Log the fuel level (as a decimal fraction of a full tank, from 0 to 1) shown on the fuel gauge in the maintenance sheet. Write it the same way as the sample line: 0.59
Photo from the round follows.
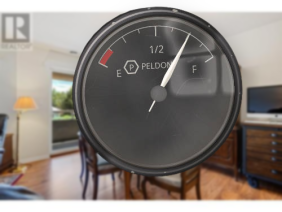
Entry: 0.75
